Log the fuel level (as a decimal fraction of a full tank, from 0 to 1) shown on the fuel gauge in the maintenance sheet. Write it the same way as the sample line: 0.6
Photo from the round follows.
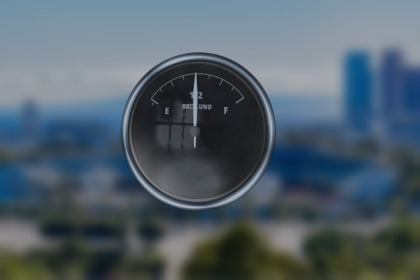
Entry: 0.5
